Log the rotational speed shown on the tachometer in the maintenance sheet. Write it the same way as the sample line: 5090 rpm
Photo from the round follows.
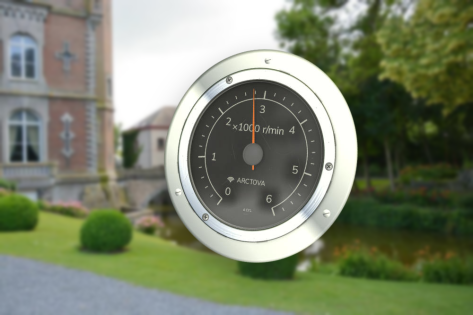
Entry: 2800 rpm
